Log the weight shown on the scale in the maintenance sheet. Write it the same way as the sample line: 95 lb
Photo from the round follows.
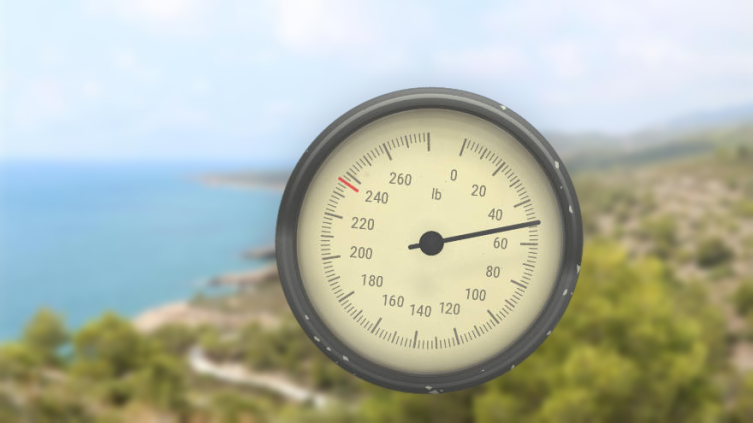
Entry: 50 lb
